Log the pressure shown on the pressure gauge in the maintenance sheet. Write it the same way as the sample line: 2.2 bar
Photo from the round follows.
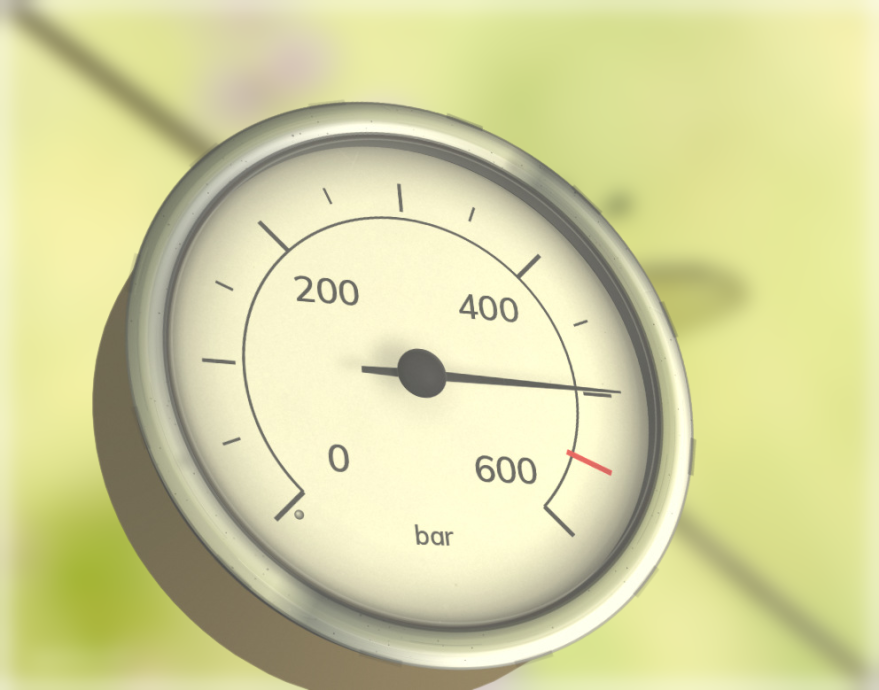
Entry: 500 bar
